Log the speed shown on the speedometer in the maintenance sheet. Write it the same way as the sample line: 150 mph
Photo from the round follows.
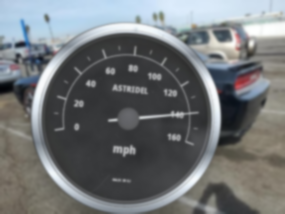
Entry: 140 mph
